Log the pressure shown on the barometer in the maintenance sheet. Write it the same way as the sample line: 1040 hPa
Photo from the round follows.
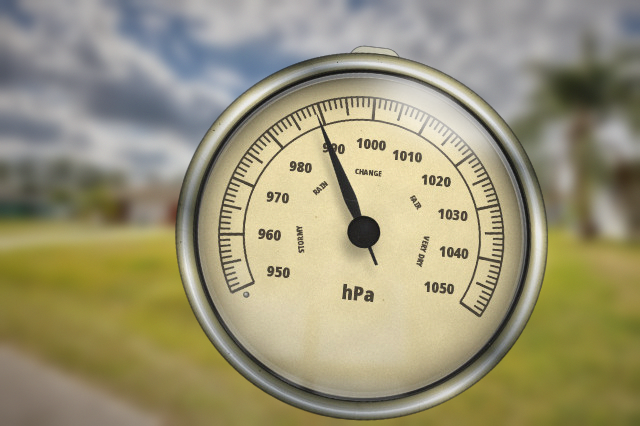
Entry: 989 hPa
